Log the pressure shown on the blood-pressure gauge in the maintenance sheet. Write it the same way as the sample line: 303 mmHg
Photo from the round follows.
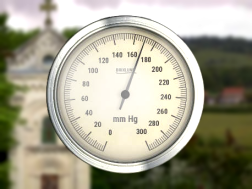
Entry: 170 mmHg
